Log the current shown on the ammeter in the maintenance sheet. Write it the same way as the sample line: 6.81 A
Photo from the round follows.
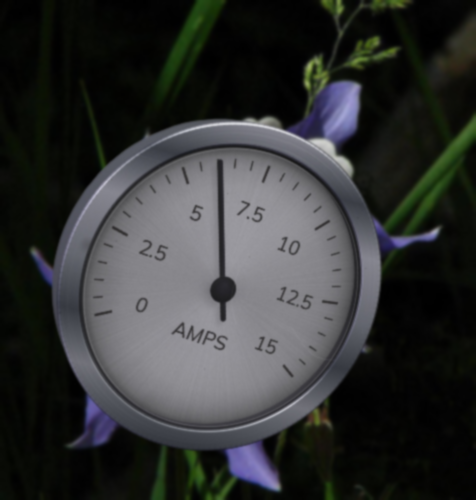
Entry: 6 A
